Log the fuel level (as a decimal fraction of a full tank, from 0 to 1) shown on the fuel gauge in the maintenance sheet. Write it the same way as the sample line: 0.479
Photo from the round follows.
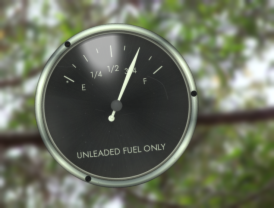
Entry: 0.75
